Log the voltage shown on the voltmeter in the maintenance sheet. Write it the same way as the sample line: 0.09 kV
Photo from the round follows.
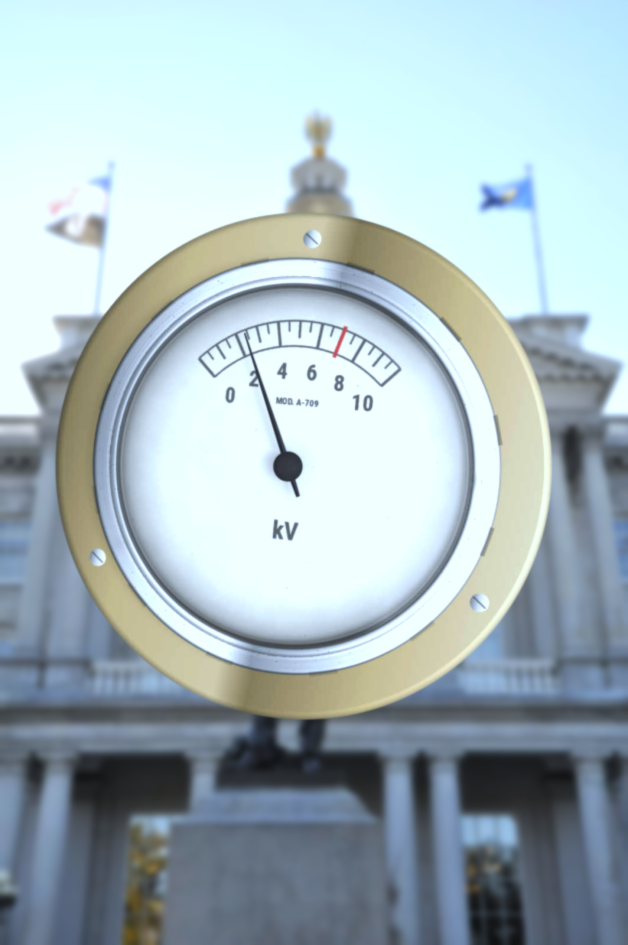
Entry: 2.5 kV
